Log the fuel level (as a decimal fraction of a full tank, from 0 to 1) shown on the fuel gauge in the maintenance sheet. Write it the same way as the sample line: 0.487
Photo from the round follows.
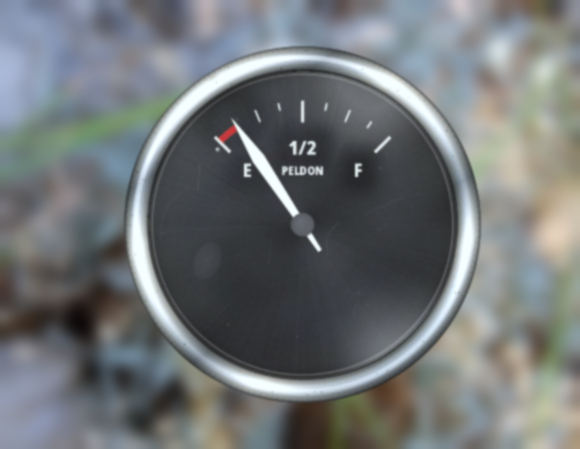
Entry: 0.125
